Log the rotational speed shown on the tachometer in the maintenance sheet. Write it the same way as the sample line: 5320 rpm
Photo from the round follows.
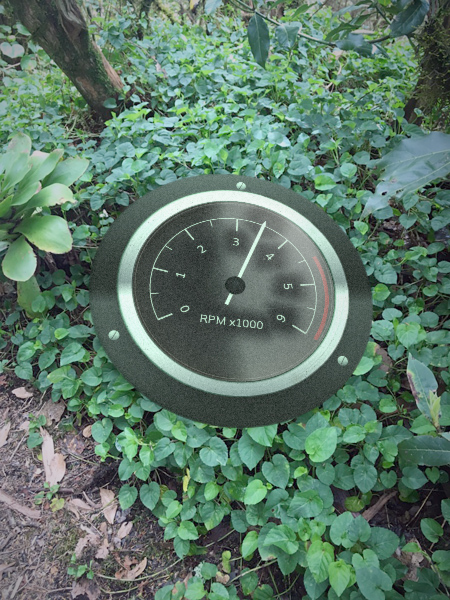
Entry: 3500 rpm
